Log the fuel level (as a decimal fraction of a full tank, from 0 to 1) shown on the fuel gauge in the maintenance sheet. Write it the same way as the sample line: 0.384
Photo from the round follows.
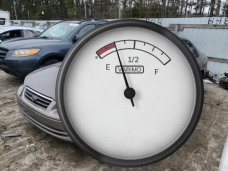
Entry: 0.25
